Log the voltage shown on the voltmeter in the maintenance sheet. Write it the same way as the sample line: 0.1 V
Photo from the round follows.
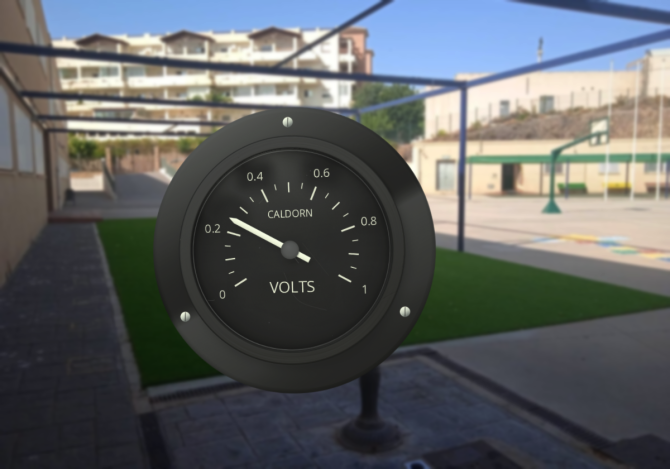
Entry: 0.25 V
